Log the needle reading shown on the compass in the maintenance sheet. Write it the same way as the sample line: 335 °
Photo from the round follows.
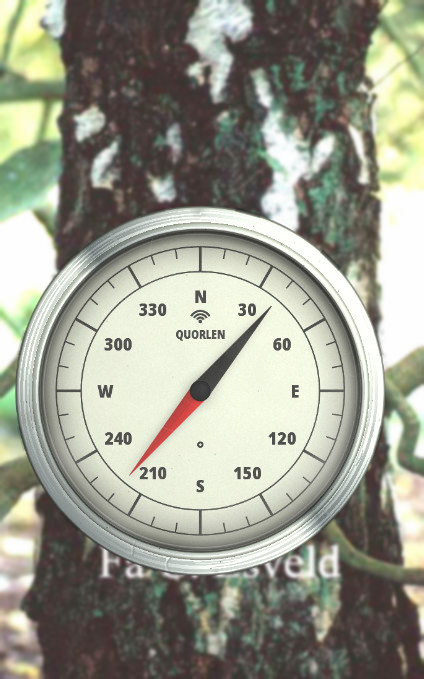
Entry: 220 °
